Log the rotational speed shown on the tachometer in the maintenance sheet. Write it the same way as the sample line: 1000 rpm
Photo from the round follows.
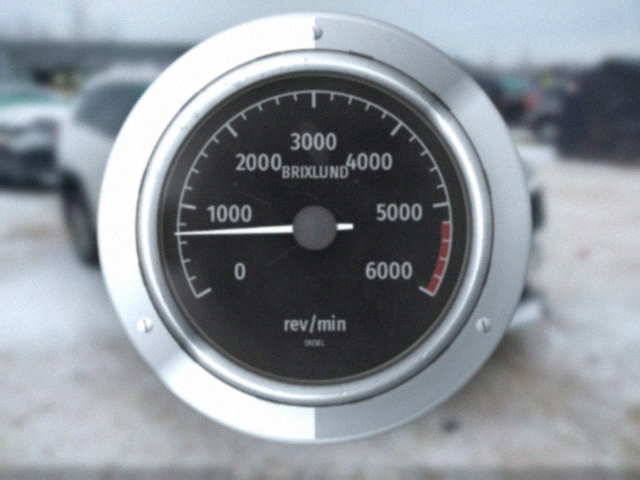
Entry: 700 rpm
